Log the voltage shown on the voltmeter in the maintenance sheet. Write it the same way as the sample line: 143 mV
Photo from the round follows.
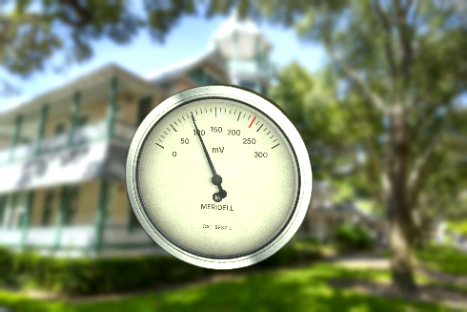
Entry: 100 mV
